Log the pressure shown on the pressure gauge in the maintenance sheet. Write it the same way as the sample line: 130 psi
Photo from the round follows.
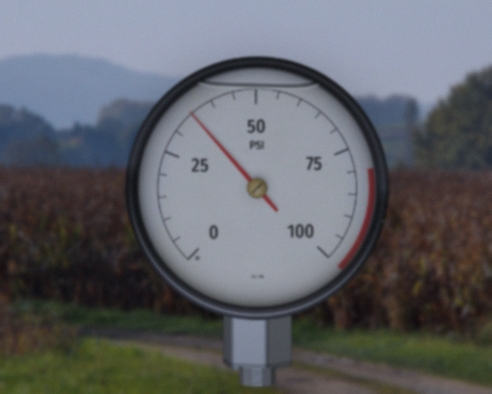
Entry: 35 psi
